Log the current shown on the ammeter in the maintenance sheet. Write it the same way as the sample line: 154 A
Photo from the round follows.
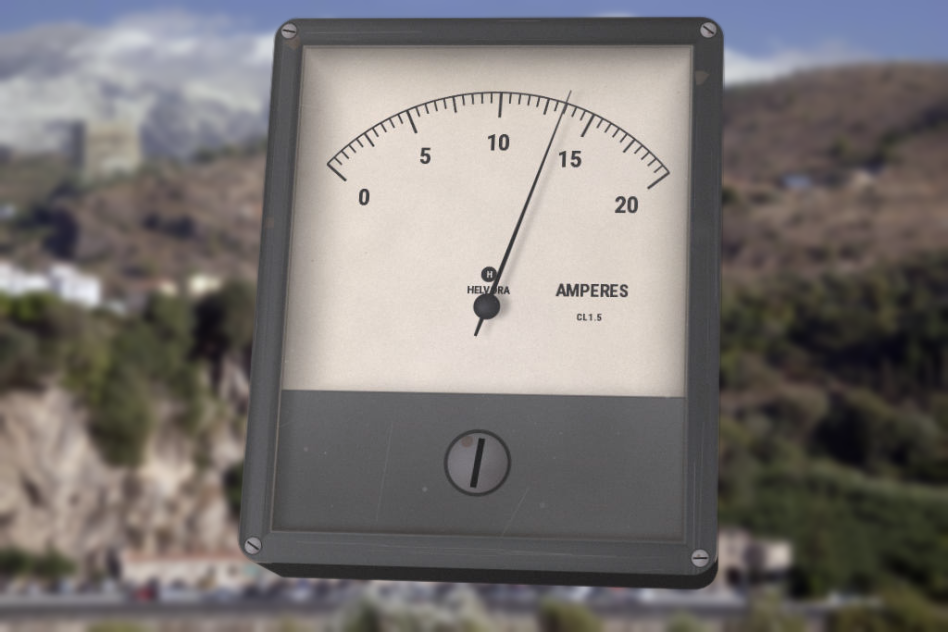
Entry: 13.5 A
